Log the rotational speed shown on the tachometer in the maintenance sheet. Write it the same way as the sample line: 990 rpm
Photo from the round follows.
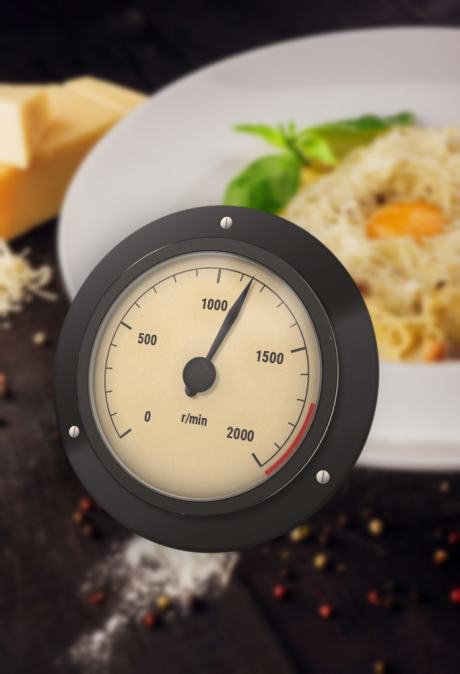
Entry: 1150 rpm
